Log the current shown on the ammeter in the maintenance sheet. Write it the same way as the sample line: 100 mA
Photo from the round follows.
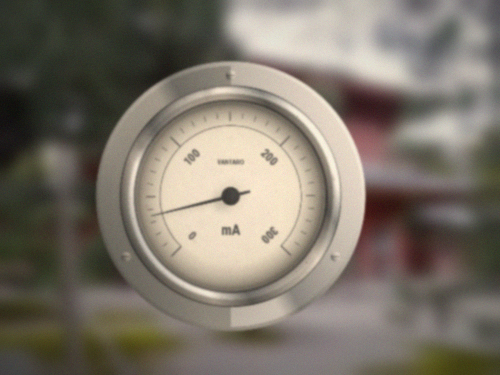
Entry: 35 mA
